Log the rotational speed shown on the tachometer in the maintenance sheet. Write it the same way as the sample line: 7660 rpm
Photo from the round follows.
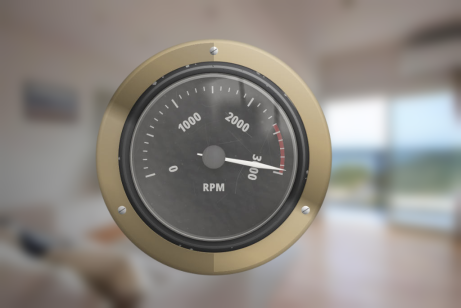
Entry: 2950 rpm
